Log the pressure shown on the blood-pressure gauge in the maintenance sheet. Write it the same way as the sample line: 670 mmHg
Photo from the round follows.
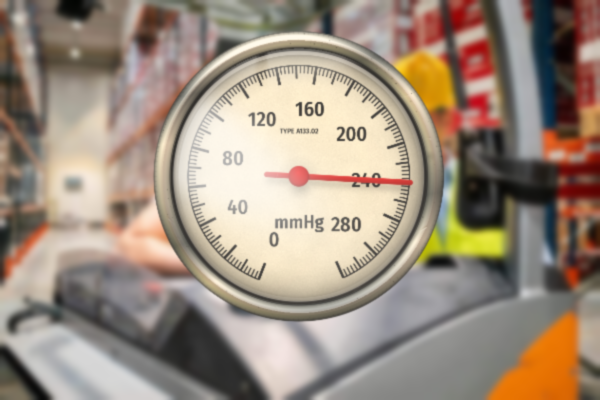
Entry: 240 mmHg
